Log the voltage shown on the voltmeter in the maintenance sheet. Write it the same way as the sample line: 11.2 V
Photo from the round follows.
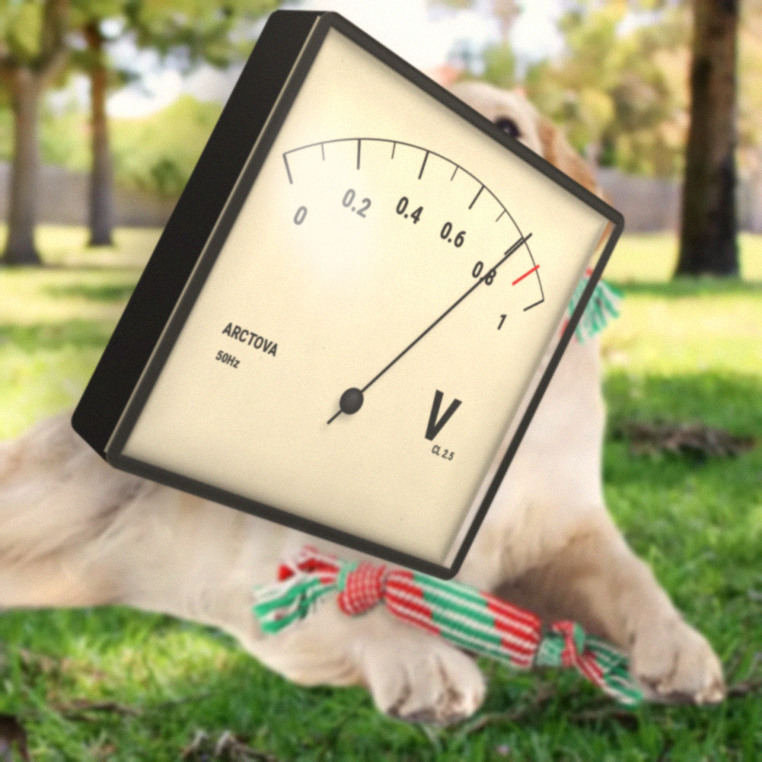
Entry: 0.8 V
